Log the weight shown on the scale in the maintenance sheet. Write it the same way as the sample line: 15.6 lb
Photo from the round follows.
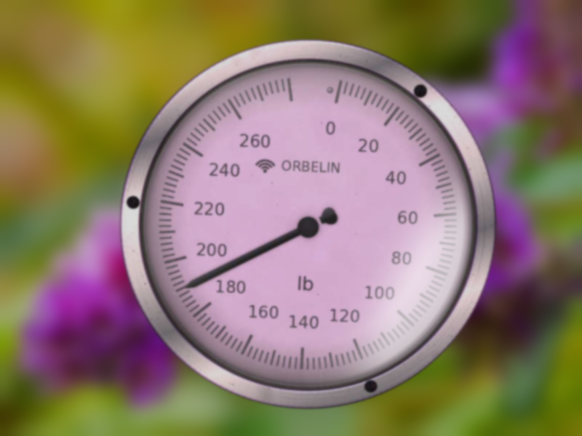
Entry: 190 lb
